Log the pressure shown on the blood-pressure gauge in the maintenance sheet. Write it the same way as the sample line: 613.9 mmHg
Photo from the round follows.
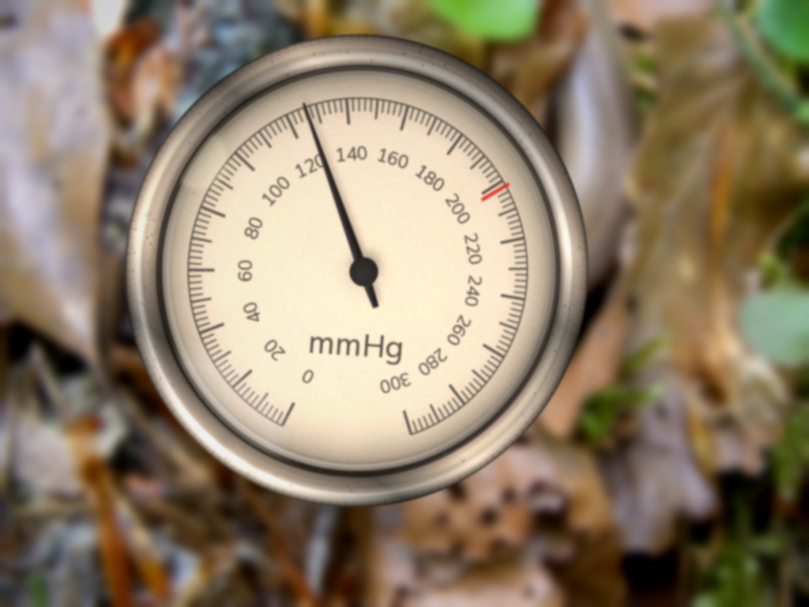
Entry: 126 mmHg
